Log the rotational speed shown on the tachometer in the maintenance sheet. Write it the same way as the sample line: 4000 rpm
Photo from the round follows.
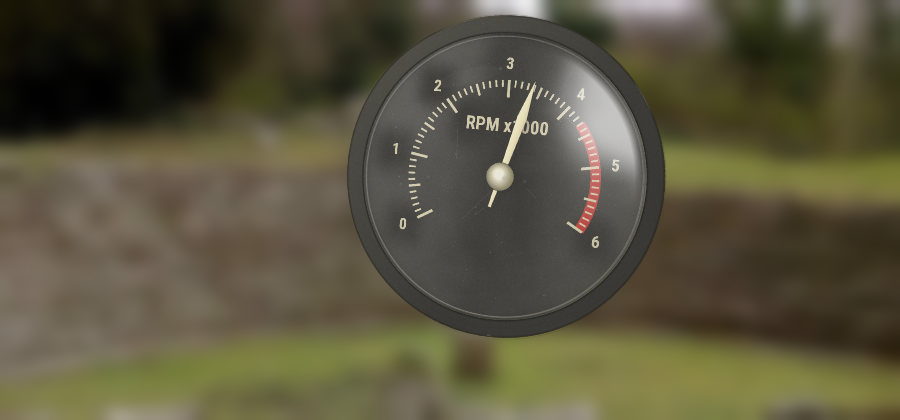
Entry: 3400 rpm
